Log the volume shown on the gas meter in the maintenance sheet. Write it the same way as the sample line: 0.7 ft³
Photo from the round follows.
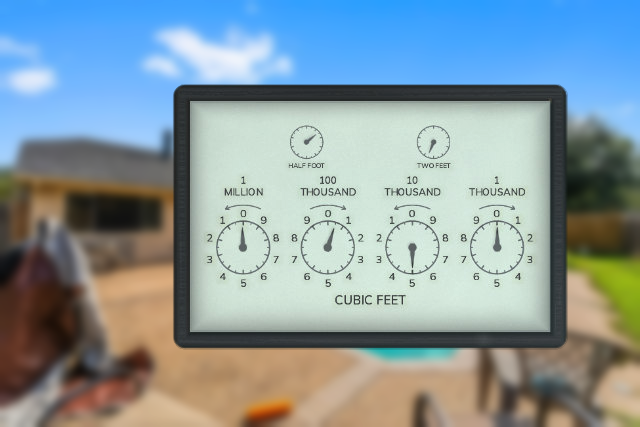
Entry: 5000 ft³
